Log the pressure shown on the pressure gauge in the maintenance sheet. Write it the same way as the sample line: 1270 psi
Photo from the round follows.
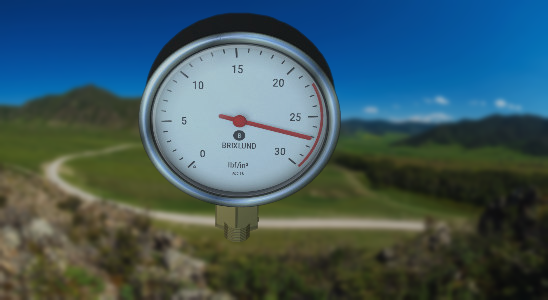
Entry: 27 psi
